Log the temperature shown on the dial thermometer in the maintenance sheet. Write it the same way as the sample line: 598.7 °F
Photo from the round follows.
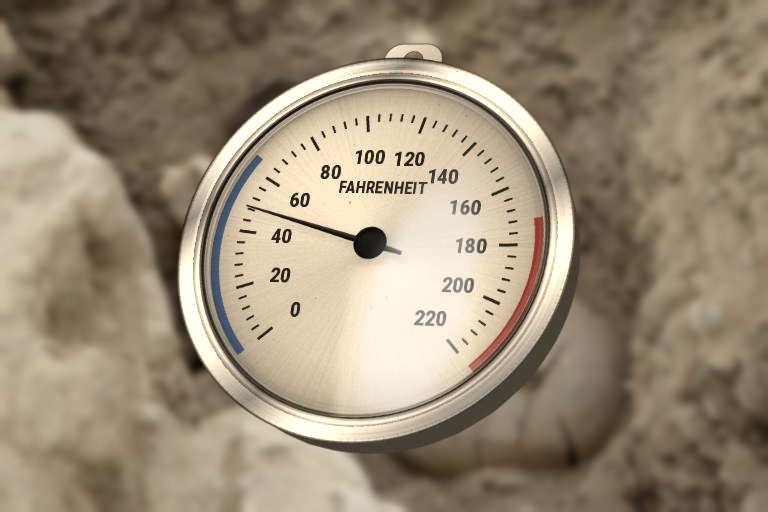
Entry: 48 °F
